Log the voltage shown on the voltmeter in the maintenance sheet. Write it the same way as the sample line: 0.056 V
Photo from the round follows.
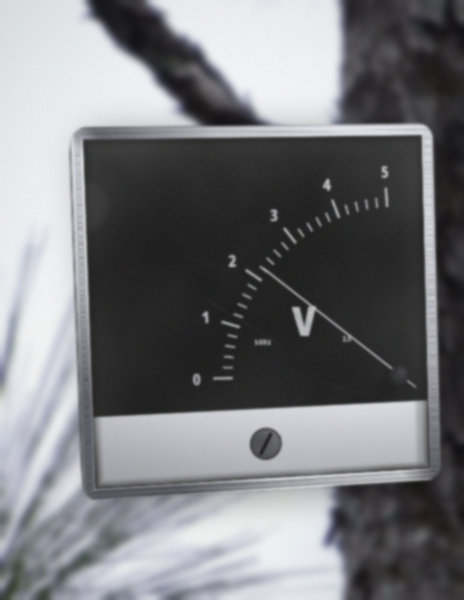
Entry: 2.2 V
